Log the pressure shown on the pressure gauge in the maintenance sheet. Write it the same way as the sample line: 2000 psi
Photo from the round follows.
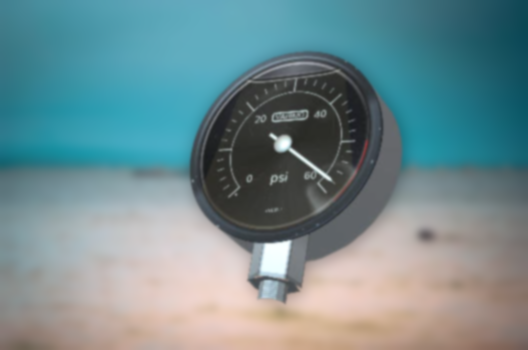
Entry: 58 psi
